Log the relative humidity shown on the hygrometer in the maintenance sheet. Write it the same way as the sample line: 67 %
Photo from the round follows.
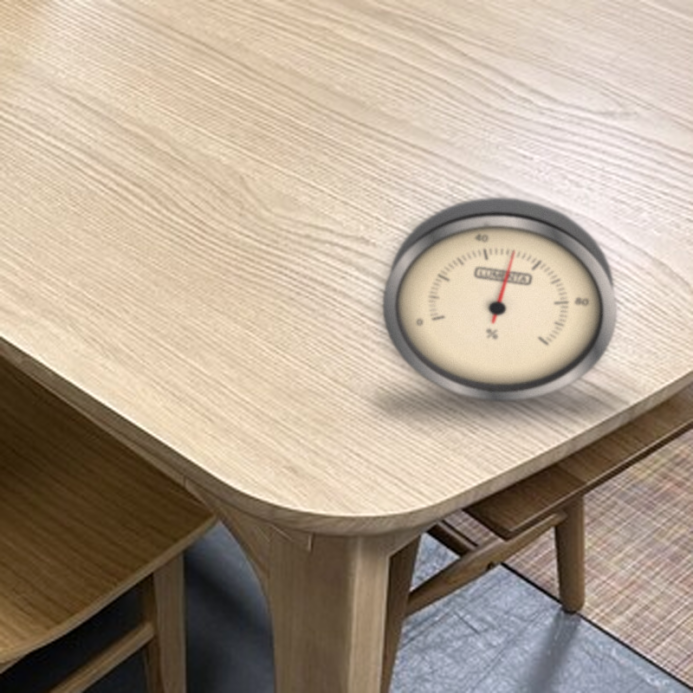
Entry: 50 %
